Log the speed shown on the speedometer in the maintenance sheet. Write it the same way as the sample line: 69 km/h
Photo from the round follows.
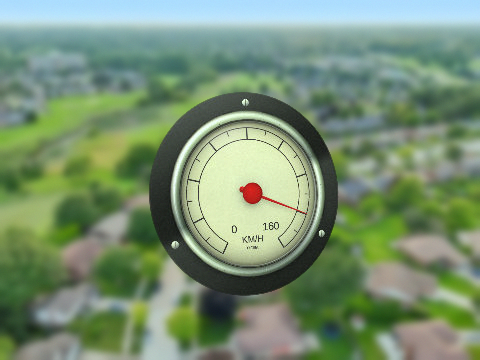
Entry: 140 km/h
